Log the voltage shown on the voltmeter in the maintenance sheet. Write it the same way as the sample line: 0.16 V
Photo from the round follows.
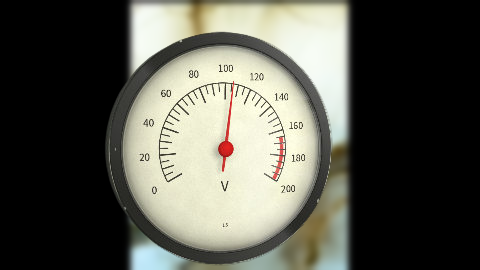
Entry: 105 V
